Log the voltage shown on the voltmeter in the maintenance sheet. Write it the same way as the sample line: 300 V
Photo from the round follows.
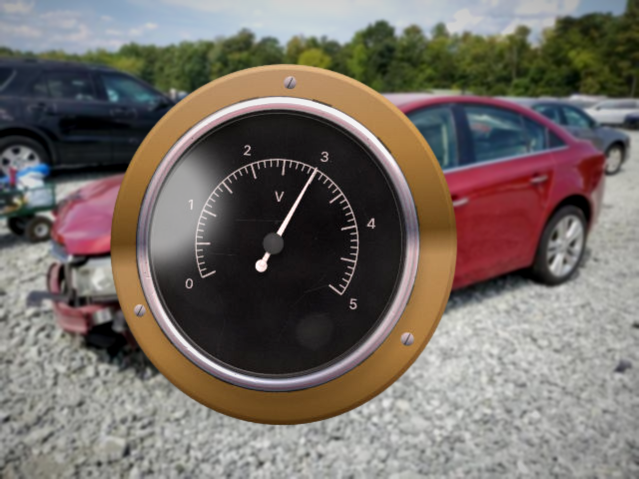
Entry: 3 V
